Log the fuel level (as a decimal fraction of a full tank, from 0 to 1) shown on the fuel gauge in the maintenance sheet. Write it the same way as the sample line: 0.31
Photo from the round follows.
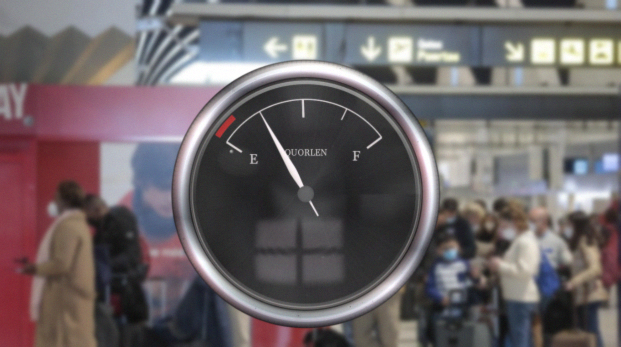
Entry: 0.25
